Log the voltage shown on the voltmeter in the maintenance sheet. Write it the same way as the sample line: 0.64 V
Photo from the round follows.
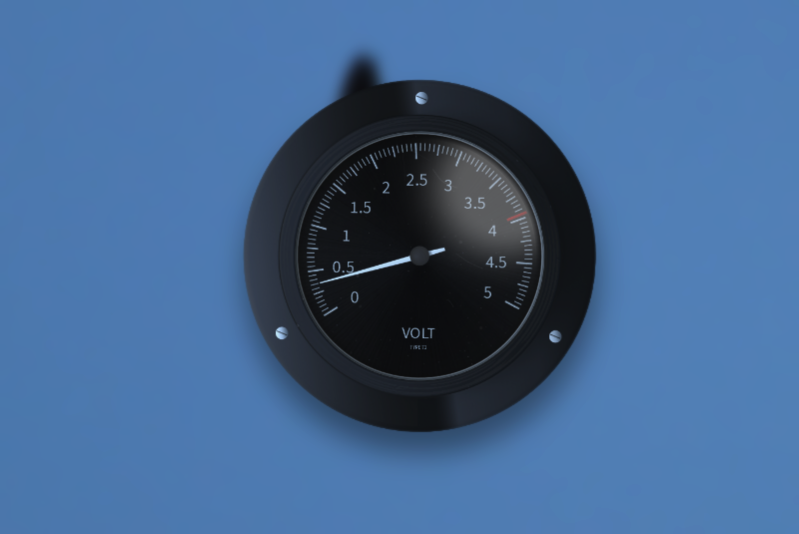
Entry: 0.35 V
